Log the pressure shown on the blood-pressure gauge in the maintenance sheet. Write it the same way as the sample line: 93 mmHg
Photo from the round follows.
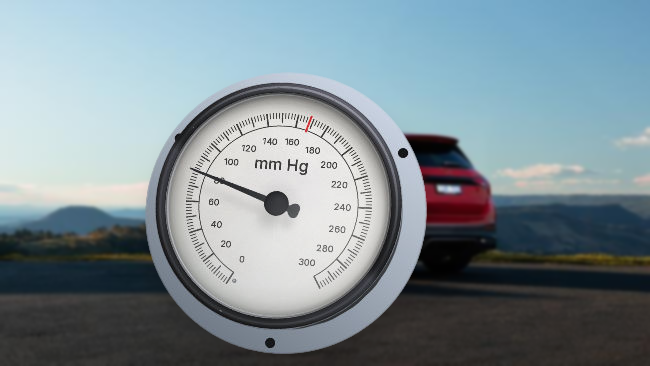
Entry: 80 mmHg
